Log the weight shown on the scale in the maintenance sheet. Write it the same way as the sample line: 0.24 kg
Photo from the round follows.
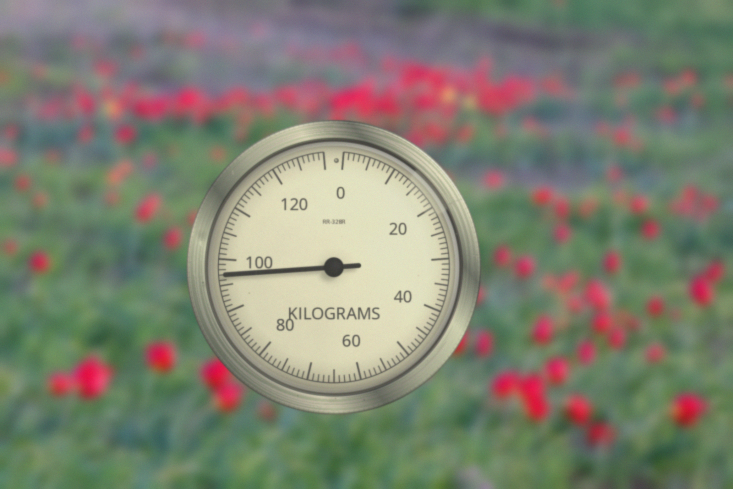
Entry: 97 kg
